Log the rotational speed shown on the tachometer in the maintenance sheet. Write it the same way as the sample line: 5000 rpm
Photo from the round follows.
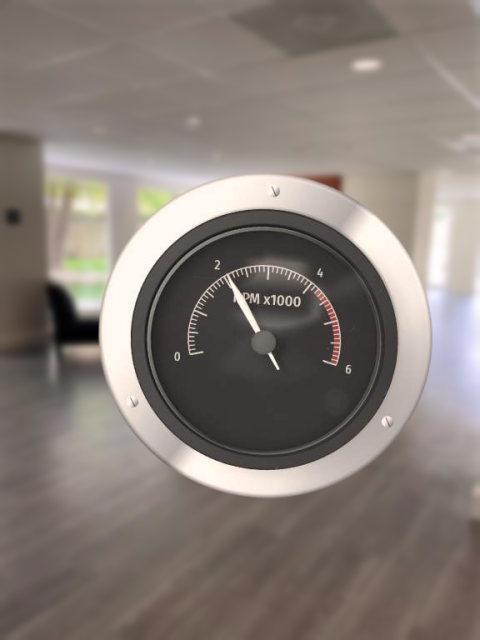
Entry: 2100 rpm
